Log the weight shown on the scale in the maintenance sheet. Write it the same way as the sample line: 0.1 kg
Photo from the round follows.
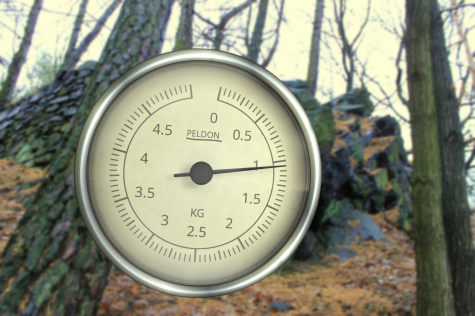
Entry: 1.05 kg
